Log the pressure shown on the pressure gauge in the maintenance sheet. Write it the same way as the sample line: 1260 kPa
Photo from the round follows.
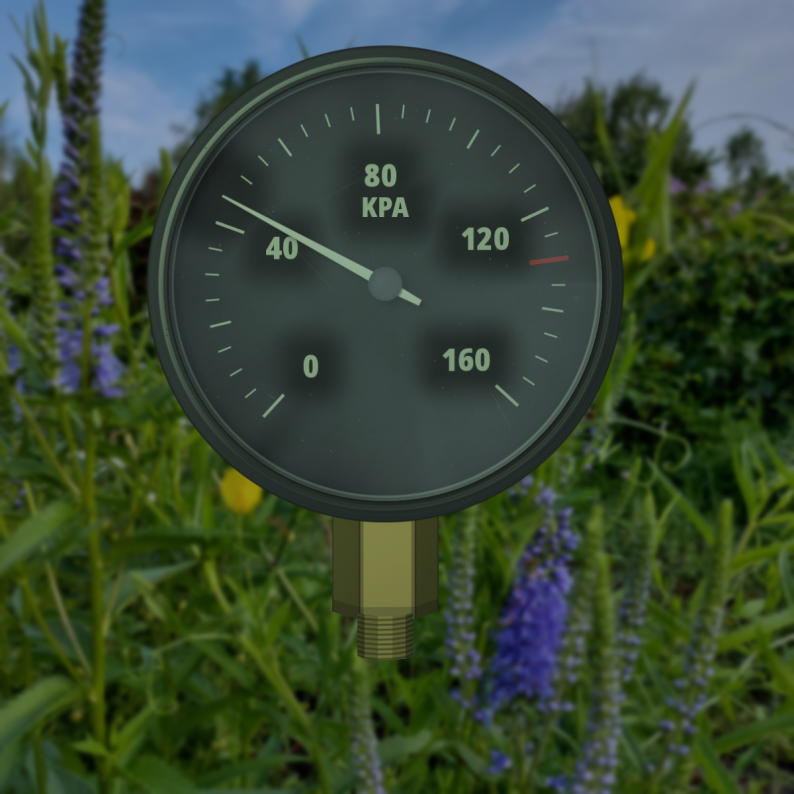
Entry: 45 kPa
